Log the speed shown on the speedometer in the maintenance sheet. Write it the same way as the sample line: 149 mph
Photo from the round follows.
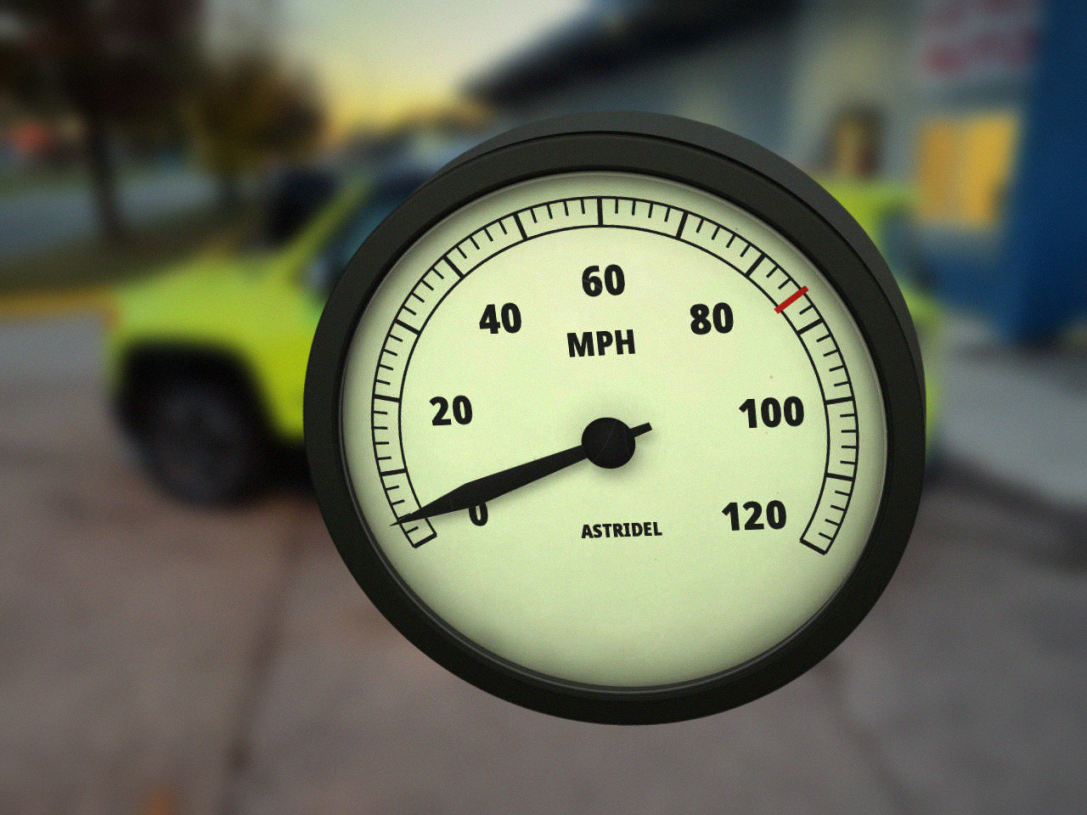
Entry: 4 mph
